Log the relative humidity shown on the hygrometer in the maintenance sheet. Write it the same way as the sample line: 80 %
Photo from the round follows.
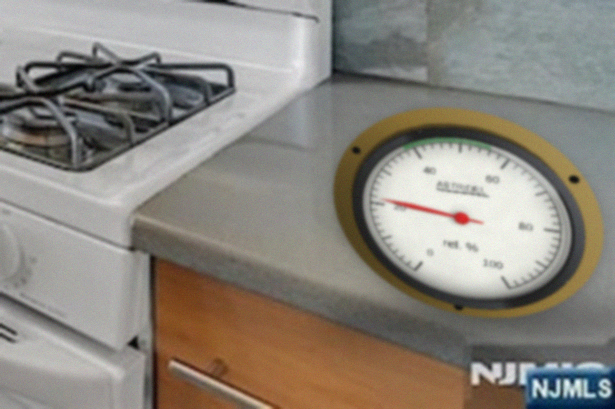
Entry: 22 %
